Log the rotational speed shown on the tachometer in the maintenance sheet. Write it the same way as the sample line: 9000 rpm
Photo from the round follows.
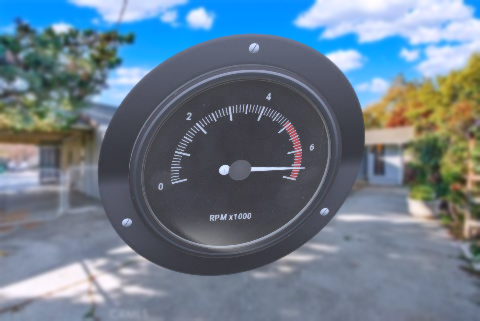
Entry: 6500 rpm
